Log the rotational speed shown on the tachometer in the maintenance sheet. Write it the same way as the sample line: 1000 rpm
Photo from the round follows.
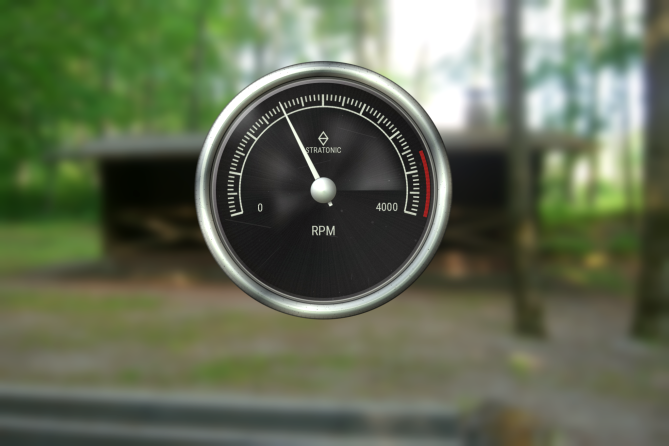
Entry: 1500 rpm
